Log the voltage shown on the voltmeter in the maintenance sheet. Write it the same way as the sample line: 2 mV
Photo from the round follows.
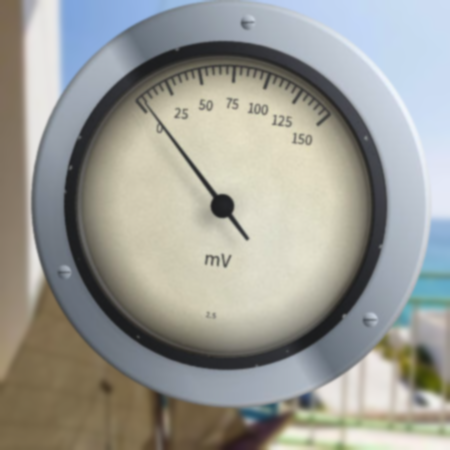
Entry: 5 mV
